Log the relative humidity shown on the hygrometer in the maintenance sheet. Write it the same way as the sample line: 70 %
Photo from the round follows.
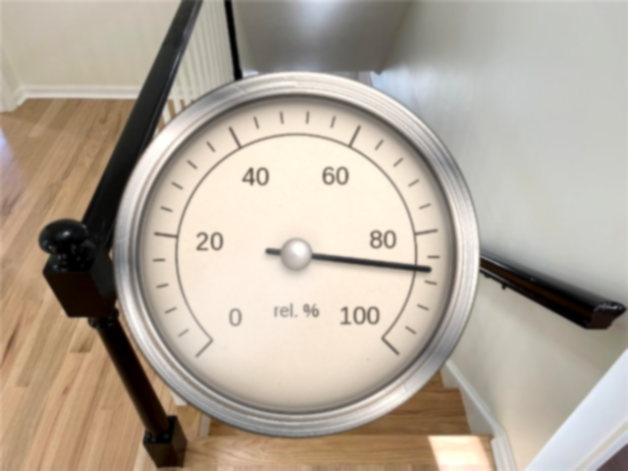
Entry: 86 %
